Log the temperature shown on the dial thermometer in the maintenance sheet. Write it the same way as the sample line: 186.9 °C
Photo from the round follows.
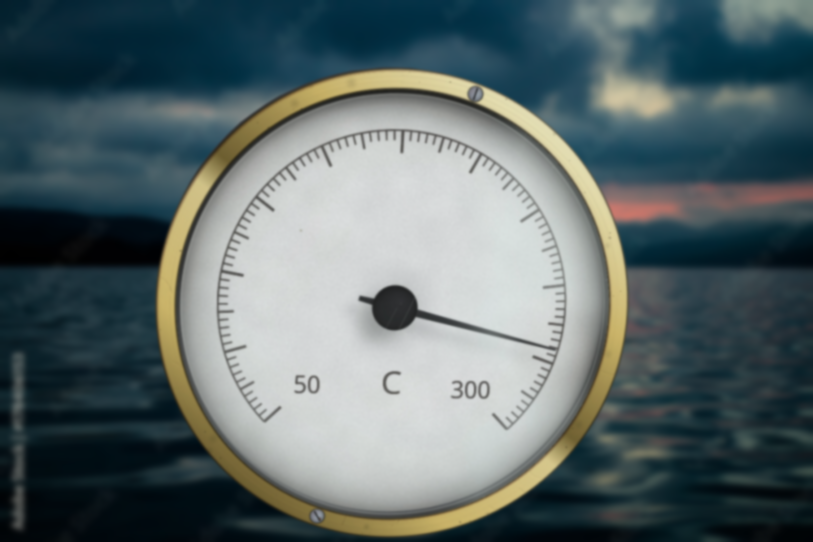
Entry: 270 °C
